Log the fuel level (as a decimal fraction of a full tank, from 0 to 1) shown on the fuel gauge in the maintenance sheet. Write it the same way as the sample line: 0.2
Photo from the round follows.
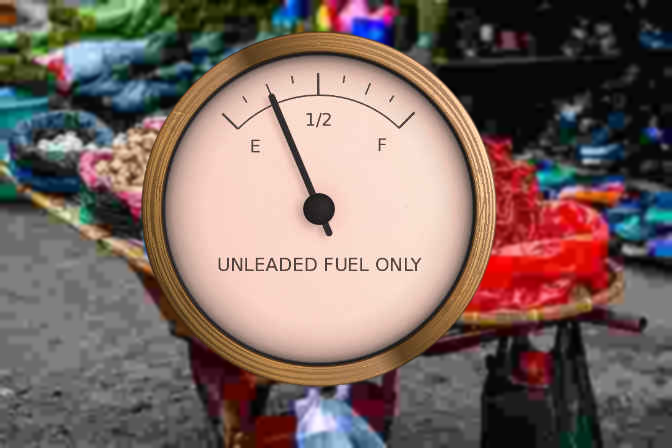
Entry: 0.25
